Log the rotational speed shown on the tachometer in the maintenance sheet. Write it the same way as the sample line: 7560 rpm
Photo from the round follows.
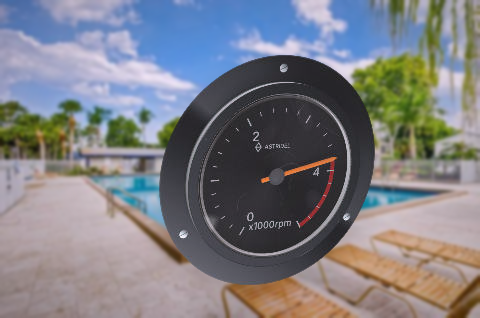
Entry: 3800 rpm
